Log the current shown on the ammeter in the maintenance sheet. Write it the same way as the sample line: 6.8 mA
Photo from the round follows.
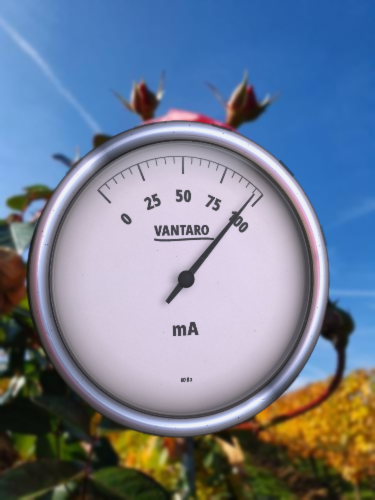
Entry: 95 mA
